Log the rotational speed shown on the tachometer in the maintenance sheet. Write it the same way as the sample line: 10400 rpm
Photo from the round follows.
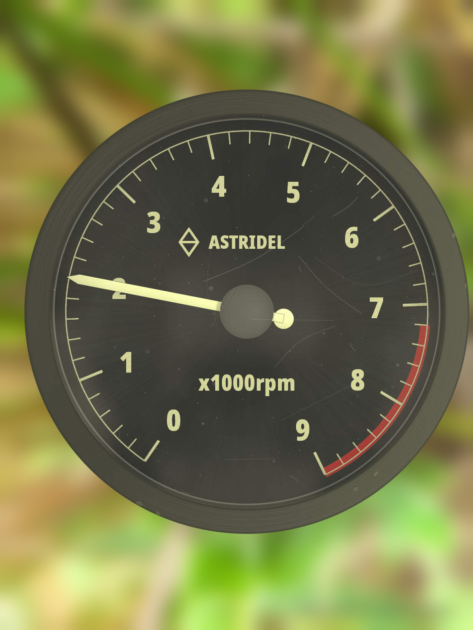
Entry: 2000 rpm
